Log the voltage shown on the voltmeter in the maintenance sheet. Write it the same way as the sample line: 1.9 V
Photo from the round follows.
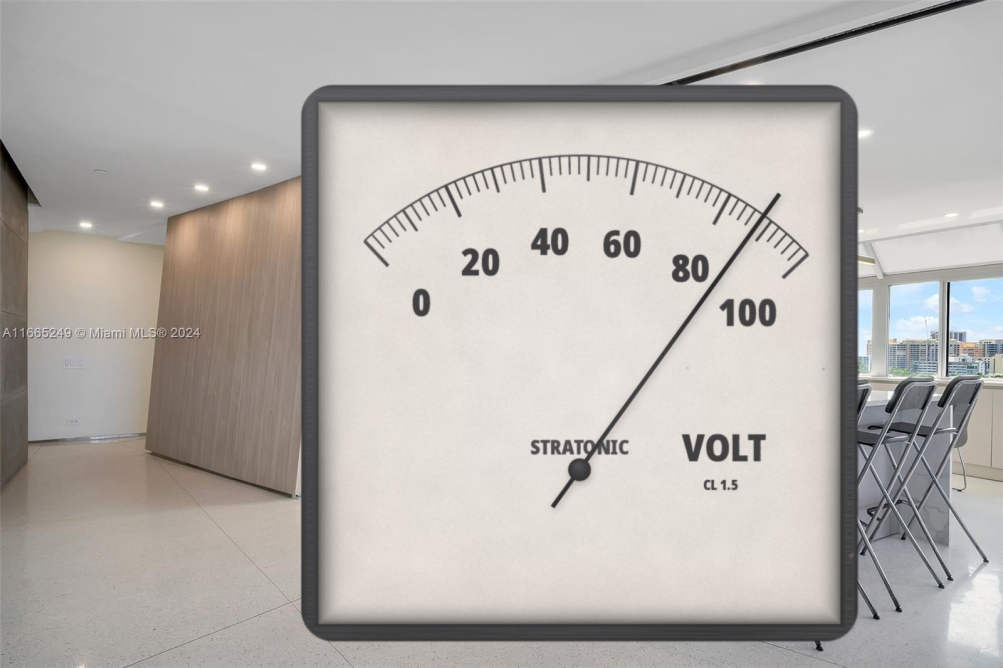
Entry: 88 V
